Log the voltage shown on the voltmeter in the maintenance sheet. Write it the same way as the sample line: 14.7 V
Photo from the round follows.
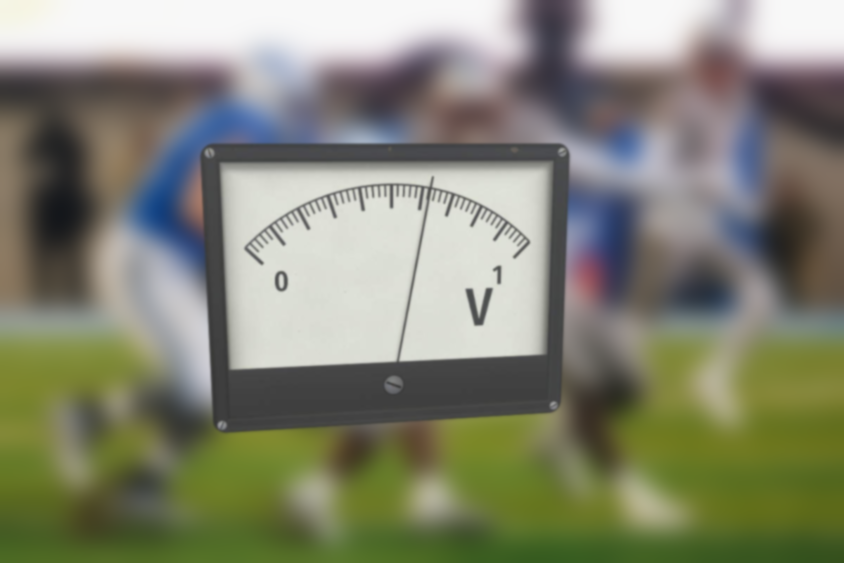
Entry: 0.62 V
